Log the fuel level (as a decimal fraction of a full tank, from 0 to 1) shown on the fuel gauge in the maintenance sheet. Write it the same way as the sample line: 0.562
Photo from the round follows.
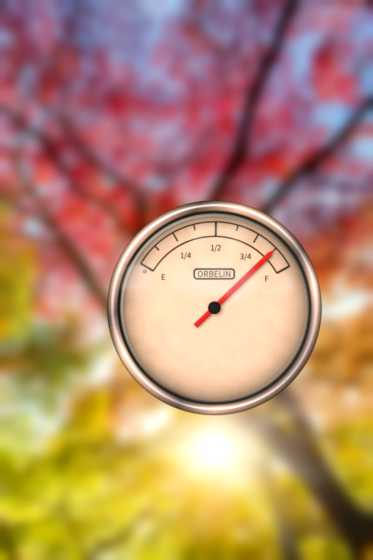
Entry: 0.875
